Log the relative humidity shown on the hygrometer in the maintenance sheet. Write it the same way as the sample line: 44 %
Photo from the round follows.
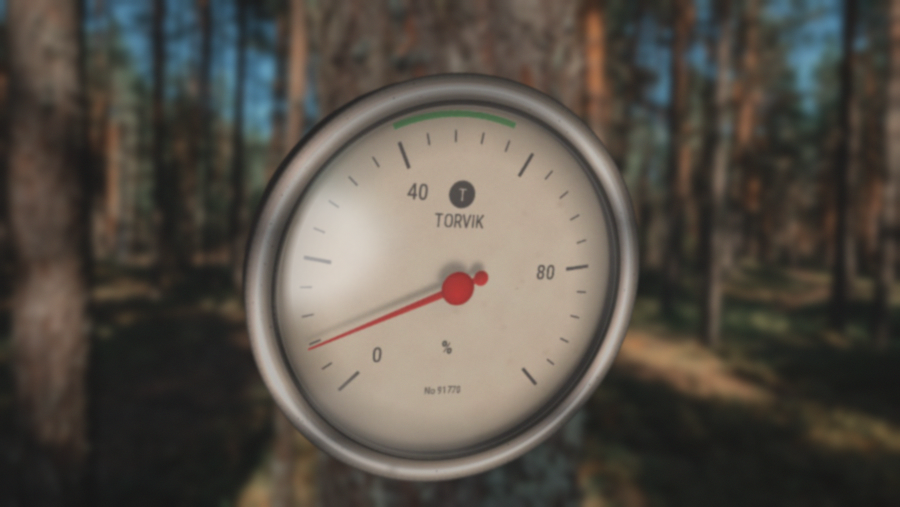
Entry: 8 %
